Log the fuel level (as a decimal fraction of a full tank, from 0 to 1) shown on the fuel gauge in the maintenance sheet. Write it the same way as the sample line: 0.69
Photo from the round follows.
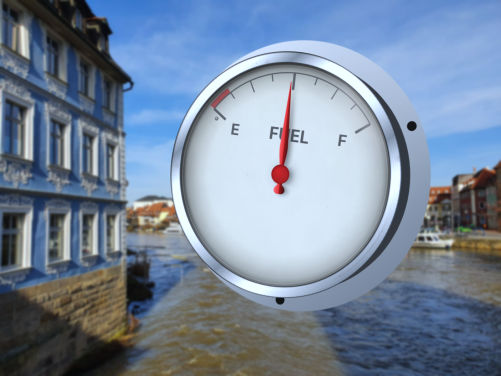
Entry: 0.5
